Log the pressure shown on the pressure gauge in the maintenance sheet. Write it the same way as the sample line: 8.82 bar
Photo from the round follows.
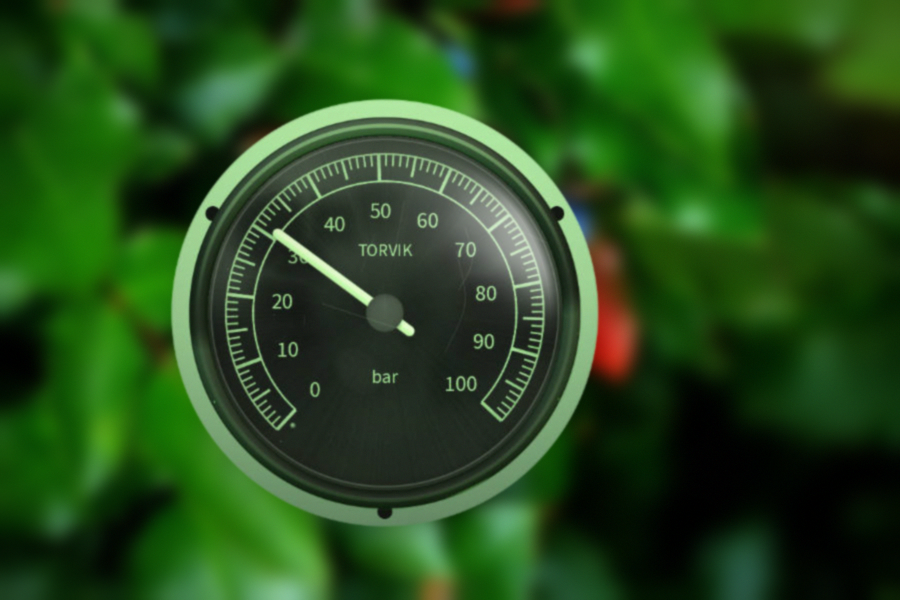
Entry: 31 bar
